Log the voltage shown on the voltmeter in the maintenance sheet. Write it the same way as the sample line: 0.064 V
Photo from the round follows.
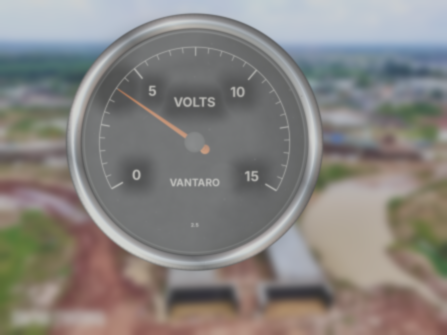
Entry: 4 V
